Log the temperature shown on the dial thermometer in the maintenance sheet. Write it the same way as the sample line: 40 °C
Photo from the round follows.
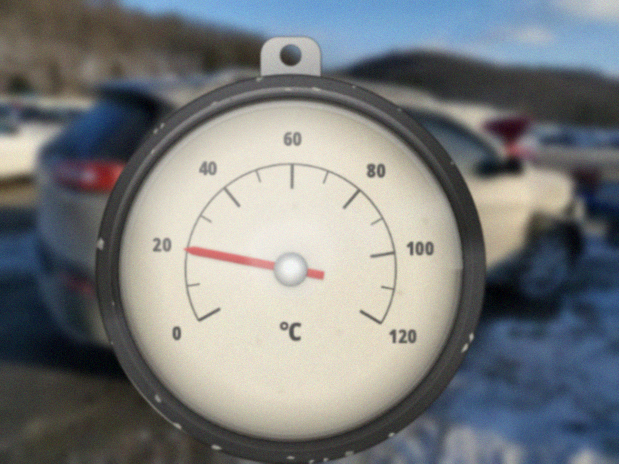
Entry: 20 °C
